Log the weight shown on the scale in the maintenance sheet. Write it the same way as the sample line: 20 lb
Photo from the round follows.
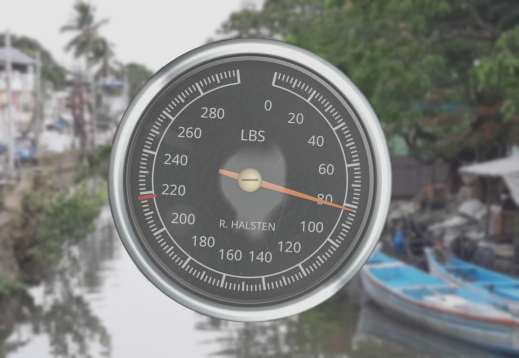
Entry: 82 lb
